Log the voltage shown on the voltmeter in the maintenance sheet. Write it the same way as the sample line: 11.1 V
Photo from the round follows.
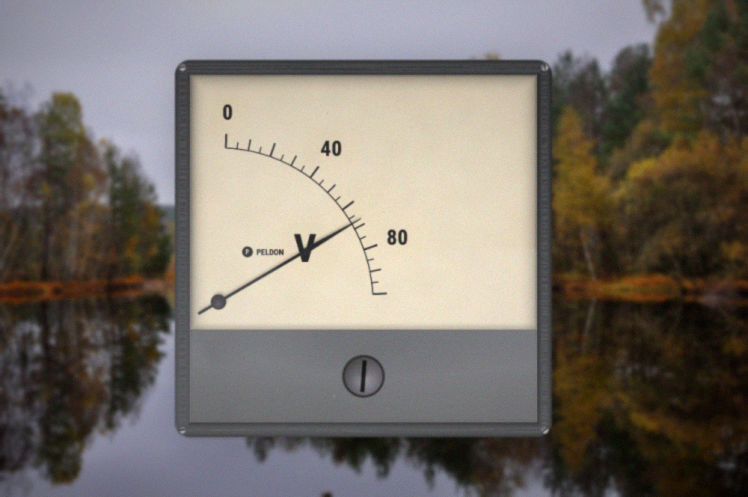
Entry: 67.5 V
